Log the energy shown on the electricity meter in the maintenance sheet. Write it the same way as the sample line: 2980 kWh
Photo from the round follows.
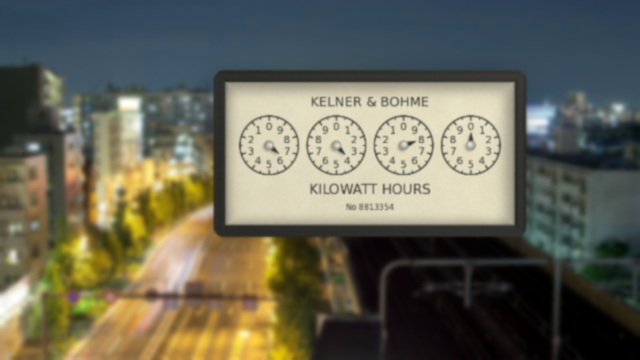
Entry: 6380 kWh
